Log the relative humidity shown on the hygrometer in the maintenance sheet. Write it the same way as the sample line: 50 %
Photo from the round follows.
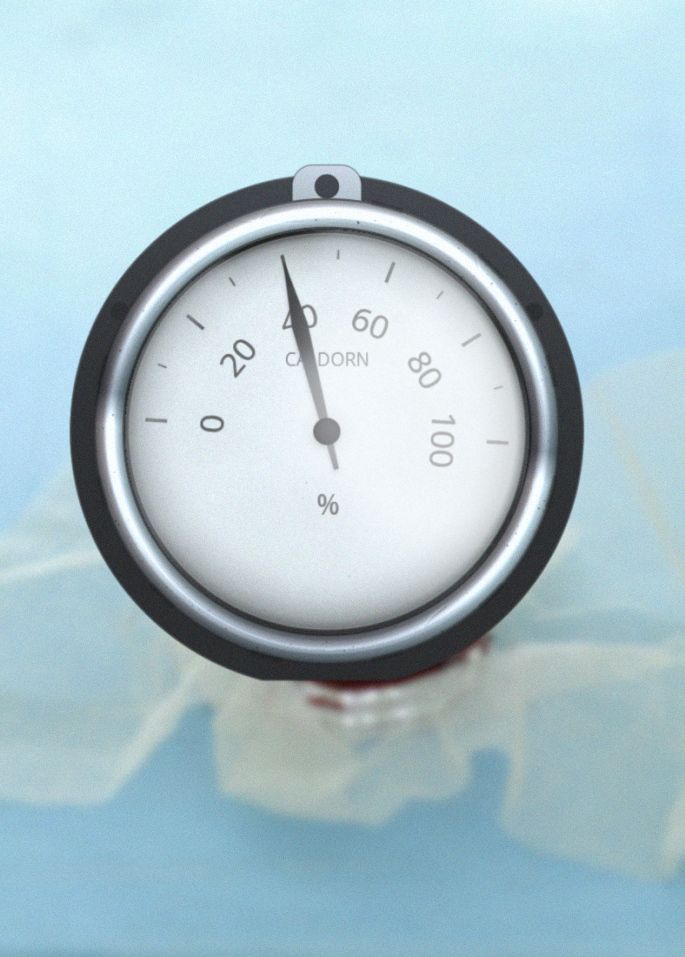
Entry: 40 %
